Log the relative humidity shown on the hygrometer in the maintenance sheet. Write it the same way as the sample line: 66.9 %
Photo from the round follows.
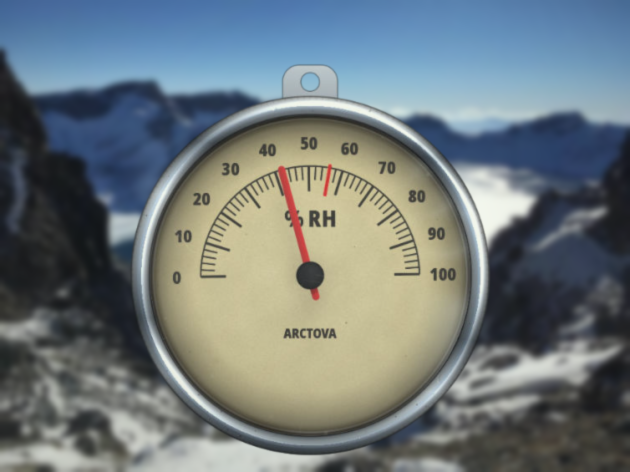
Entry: 42 %
